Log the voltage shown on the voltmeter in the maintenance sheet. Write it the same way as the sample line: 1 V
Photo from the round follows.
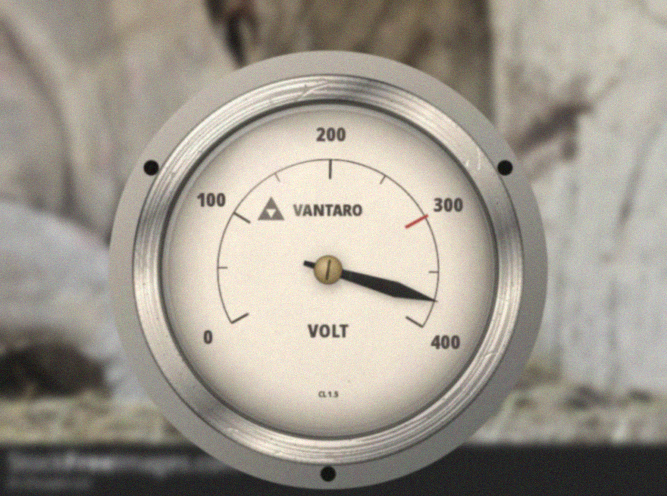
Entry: 375 V
